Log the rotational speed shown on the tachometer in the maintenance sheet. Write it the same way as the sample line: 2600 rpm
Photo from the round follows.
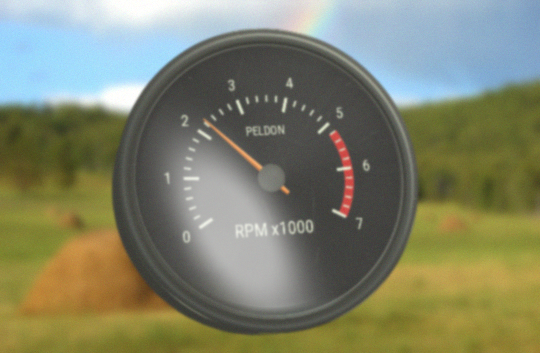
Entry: 2200 rpm
